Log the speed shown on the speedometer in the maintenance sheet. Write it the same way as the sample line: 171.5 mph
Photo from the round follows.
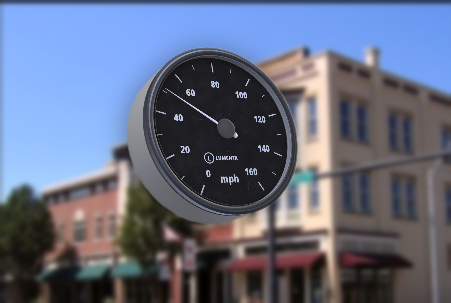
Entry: 50 mph
